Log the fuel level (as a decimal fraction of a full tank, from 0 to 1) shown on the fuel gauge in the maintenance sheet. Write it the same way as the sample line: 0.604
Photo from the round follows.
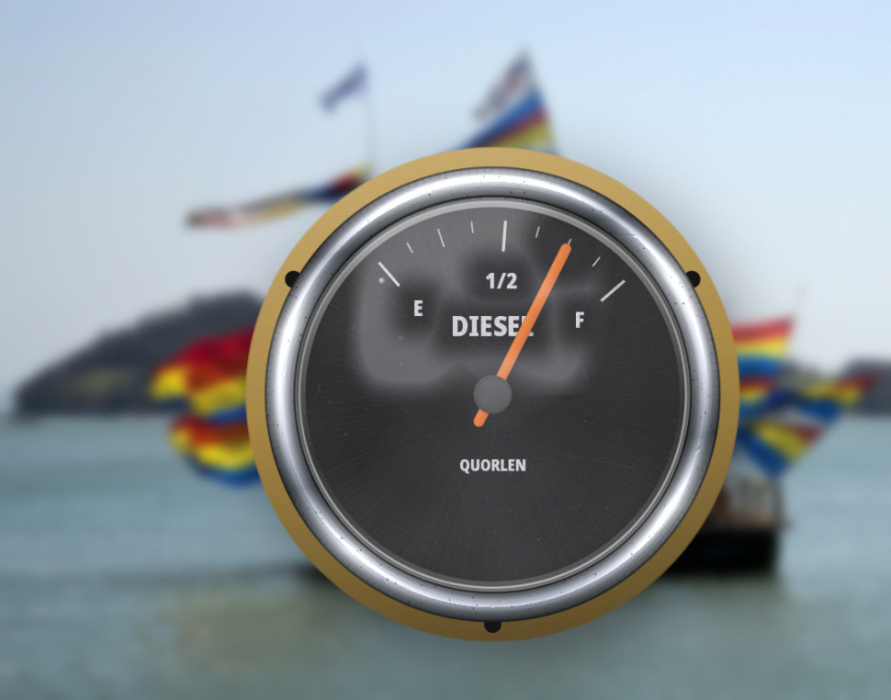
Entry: 0.75
